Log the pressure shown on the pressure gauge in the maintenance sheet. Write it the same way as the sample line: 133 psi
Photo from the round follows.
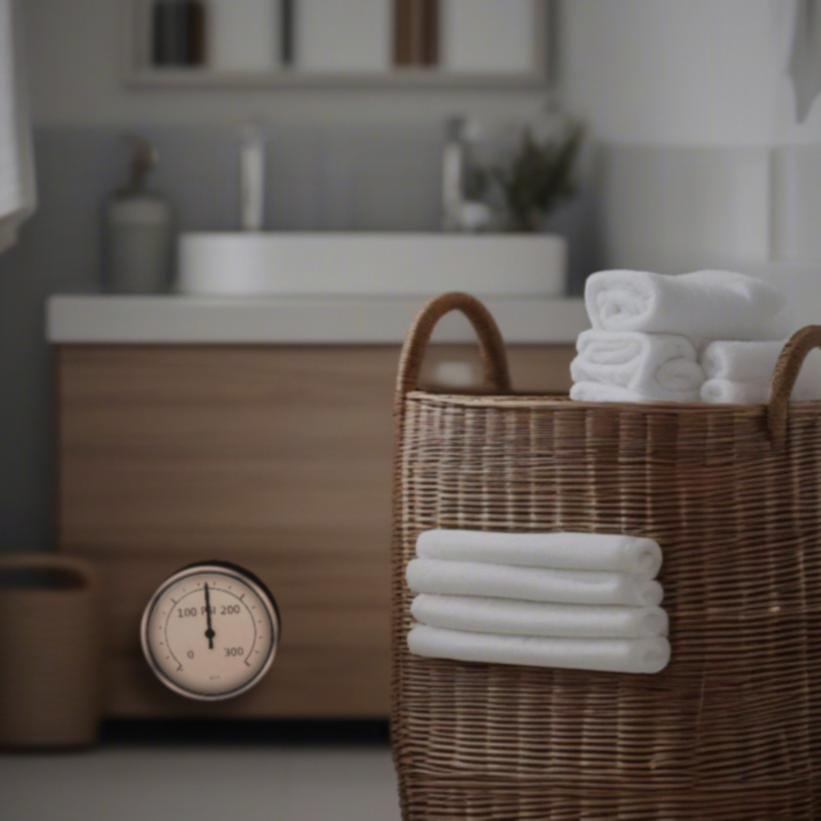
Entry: 150 psi
